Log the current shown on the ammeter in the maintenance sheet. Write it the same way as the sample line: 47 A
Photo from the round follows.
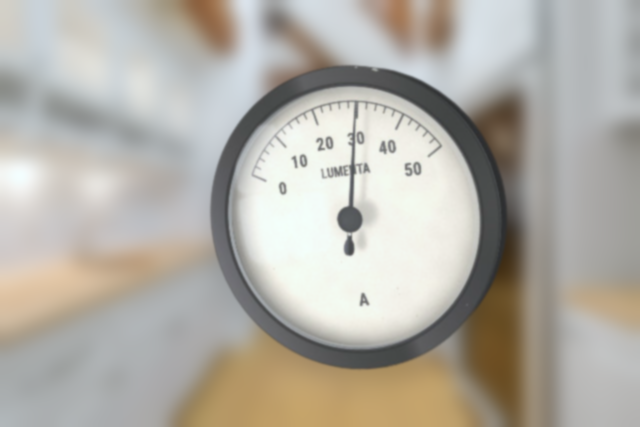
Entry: 30 A
